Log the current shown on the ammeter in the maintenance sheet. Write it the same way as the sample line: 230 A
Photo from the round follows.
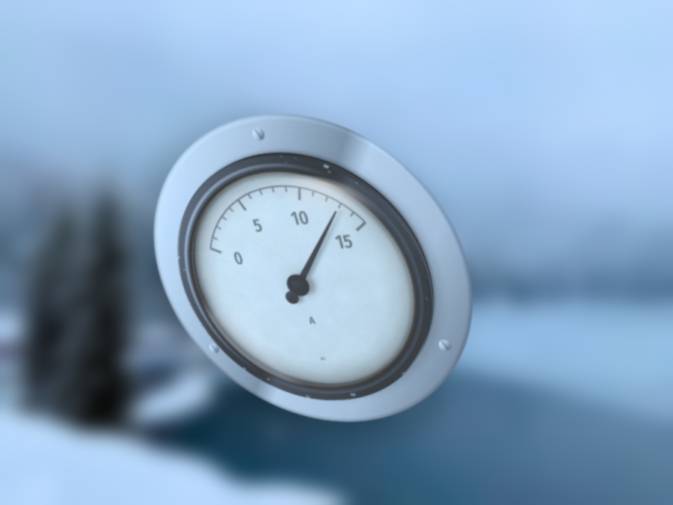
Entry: 13 A
